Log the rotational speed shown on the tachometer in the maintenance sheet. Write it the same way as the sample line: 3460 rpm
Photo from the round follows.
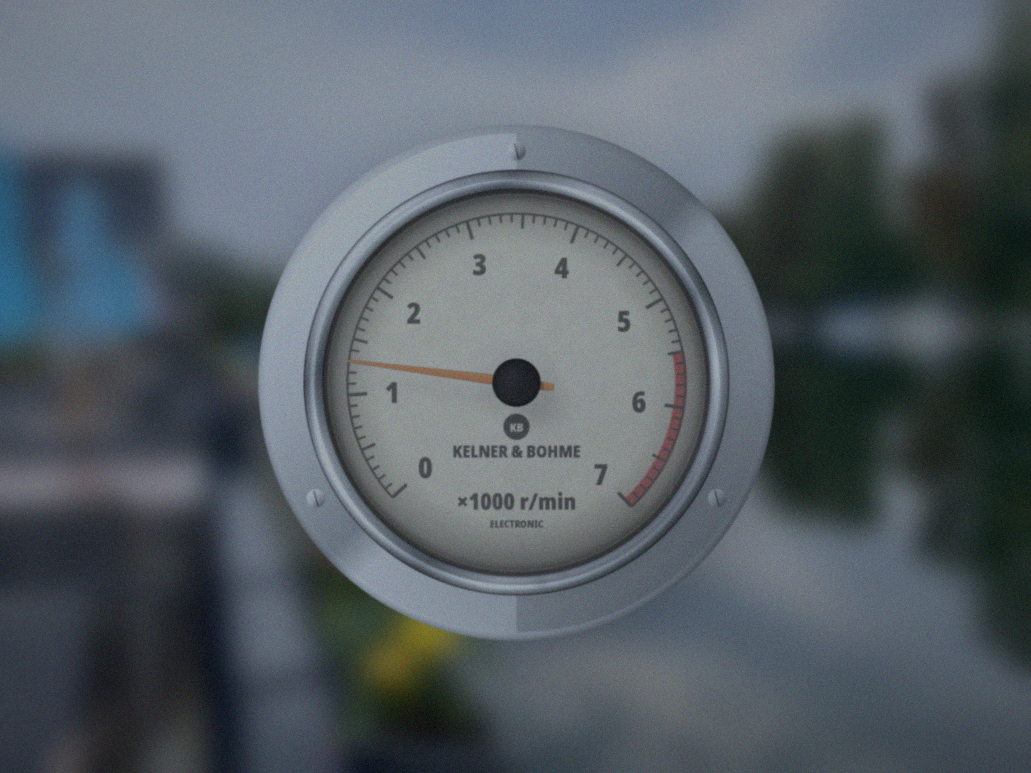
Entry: 1300 rpm
